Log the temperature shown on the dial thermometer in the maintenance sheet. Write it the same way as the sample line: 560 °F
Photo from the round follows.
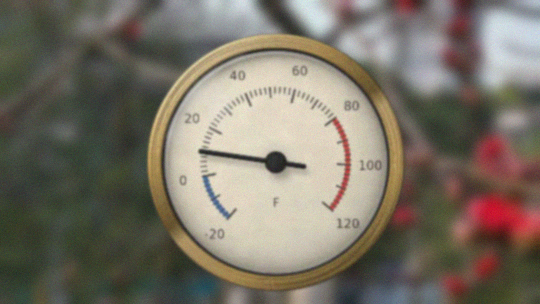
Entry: 10 °F
